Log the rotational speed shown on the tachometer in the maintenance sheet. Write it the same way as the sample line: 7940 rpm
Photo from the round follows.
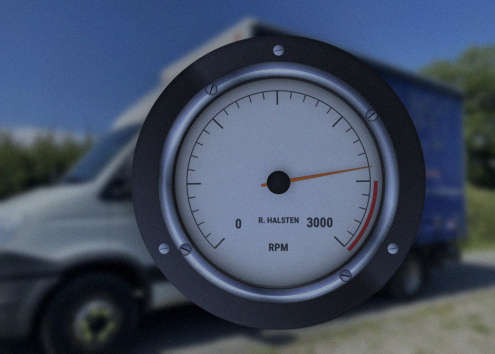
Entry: 2400 rpm
